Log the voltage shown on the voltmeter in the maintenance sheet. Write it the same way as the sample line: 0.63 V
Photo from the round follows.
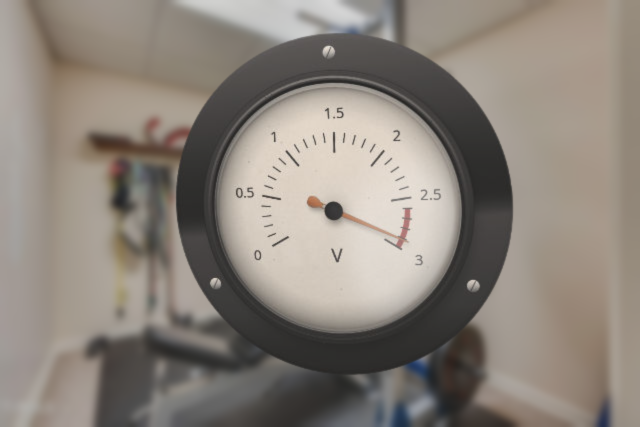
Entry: 2.9 V
